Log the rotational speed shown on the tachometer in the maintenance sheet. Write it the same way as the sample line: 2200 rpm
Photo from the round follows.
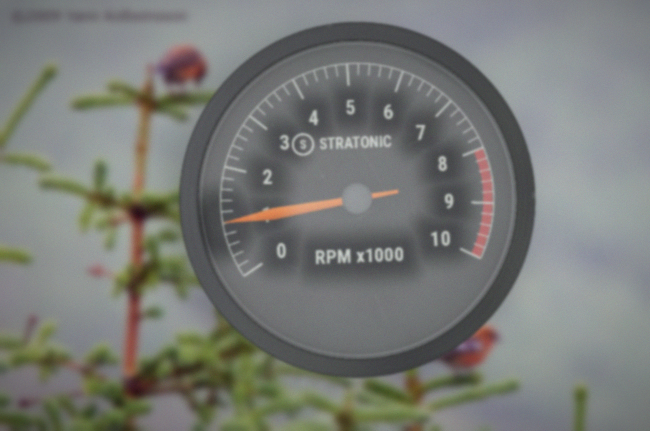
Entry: 1000 rpm
